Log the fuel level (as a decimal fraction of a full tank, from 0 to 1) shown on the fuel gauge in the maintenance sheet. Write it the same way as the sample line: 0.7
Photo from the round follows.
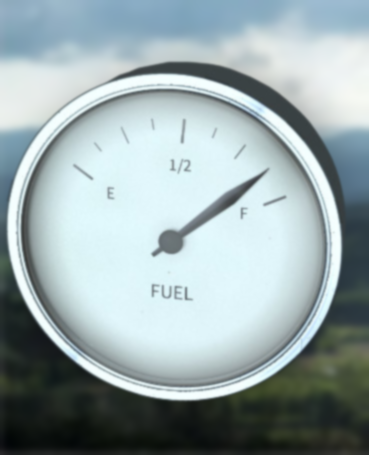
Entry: 0.875
